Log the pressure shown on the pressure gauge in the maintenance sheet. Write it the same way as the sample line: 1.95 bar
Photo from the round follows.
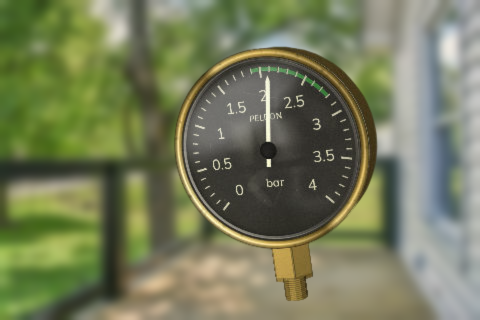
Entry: 2.1 bar
